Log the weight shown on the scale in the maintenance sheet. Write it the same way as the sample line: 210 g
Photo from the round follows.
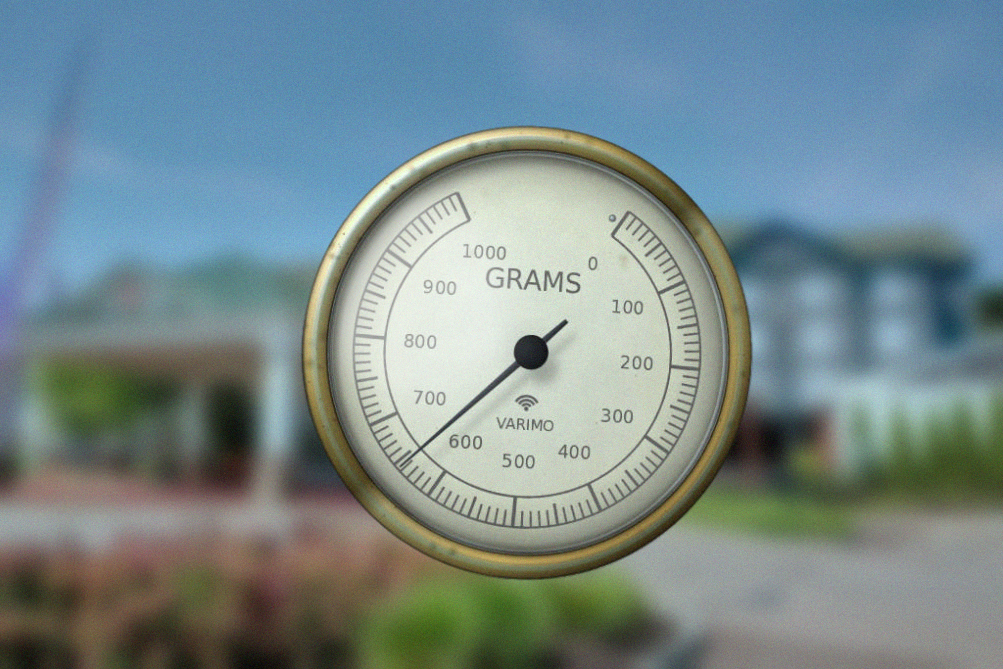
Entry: 645 g
